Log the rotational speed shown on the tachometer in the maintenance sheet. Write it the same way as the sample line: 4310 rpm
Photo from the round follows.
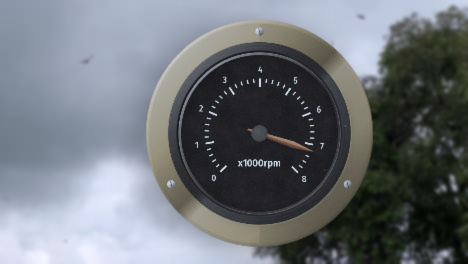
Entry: 7200 rpm
